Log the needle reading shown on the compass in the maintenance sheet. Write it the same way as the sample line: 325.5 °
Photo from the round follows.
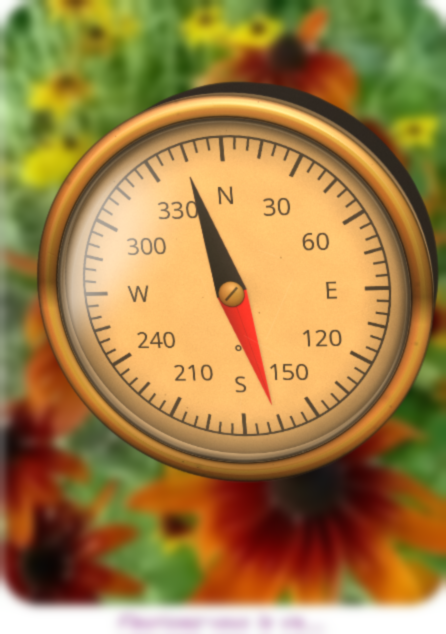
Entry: 165 °
